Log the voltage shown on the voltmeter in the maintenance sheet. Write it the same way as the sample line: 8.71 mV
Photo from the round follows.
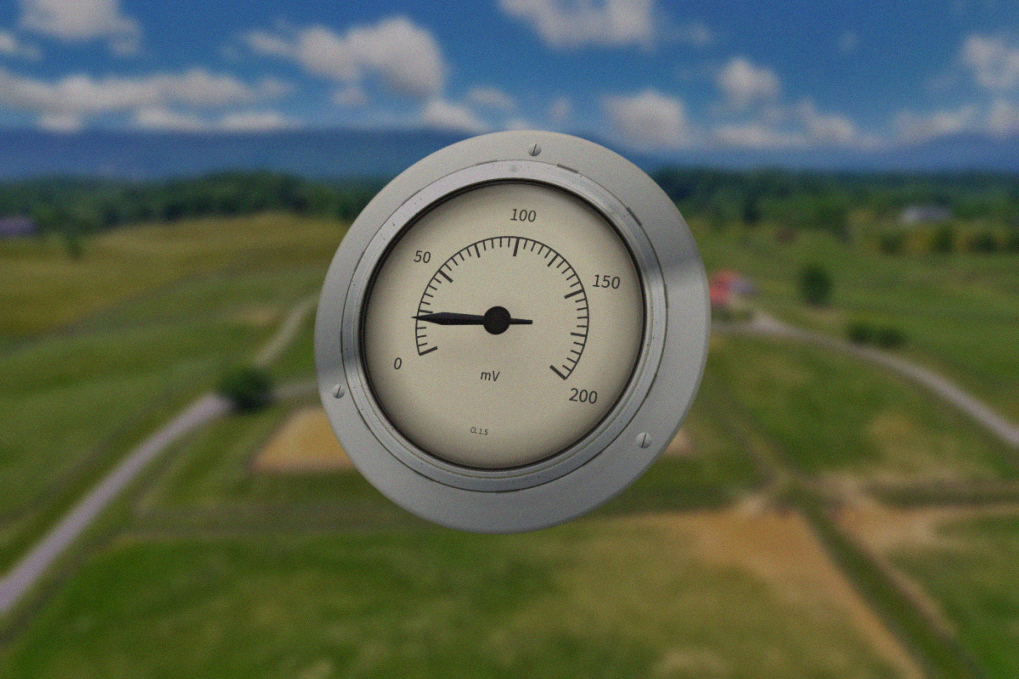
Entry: 20 mV
